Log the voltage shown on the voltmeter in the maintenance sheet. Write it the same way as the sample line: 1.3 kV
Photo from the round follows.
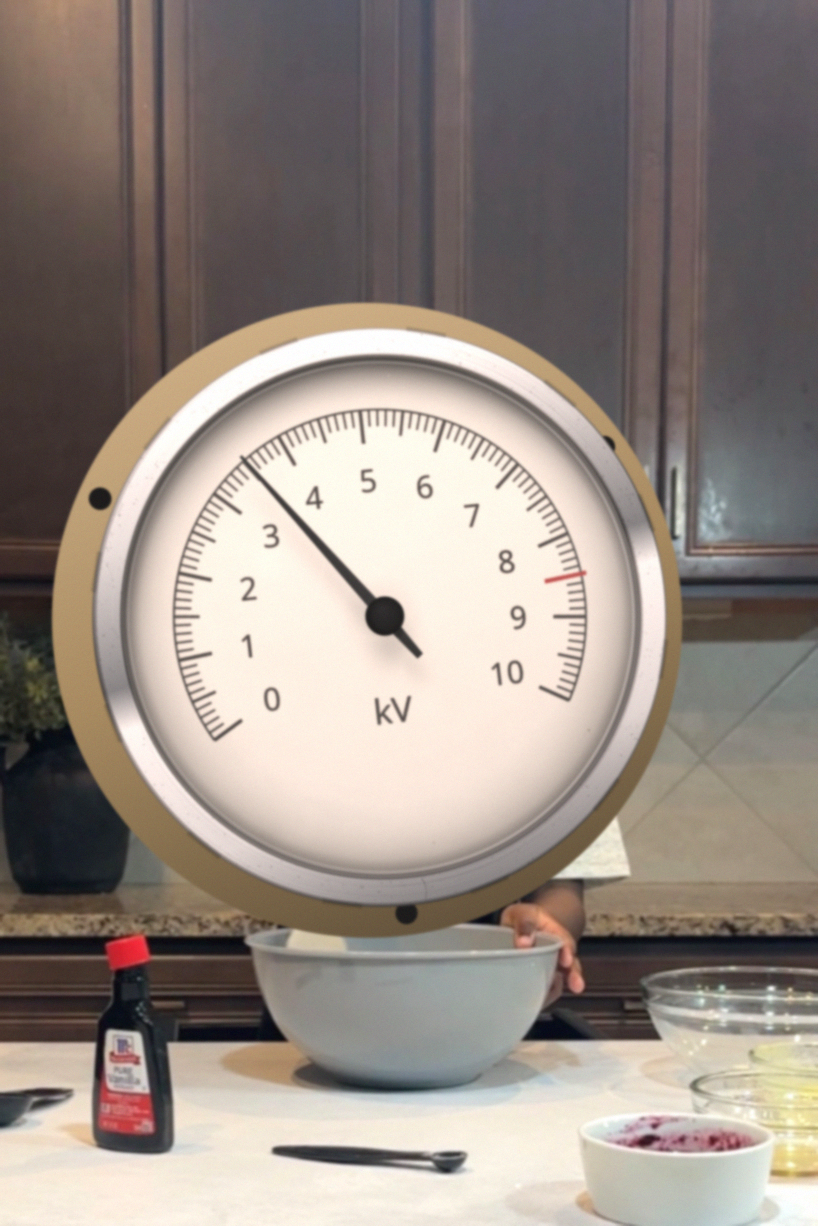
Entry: 3.5 kV
